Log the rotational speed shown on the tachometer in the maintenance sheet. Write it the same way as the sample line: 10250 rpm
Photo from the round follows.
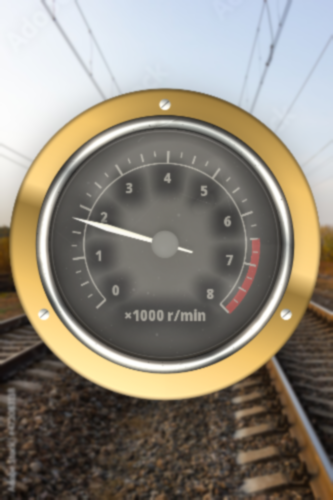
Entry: 1750 rpm
